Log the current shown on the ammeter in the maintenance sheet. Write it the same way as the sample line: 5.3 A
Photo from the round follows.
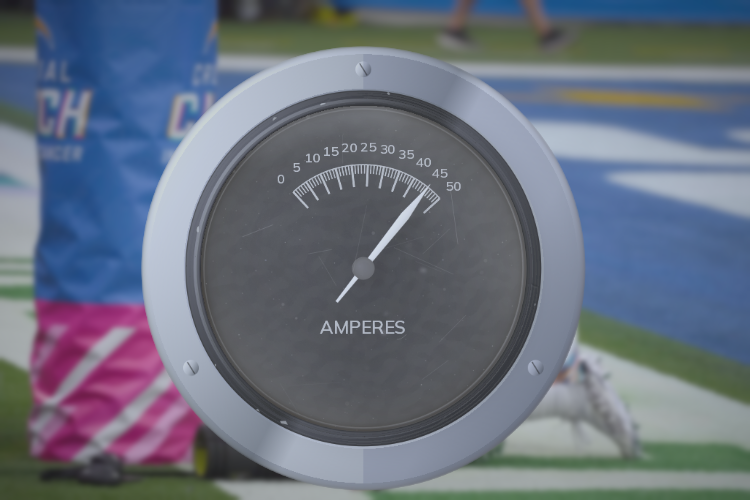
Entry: 45 A
